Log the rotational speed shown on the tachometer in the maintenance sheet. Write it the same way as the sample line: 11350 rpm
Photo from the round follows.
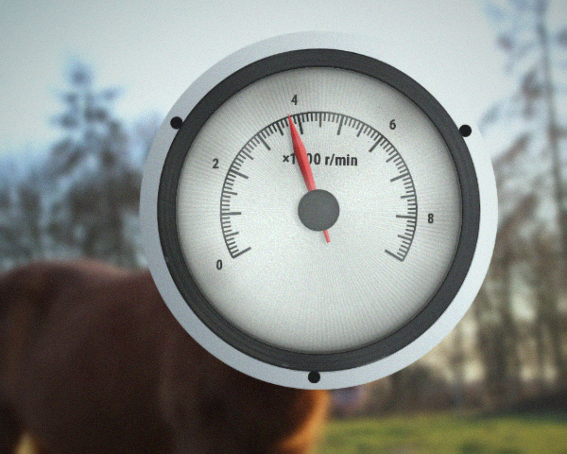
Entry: 3800 rpm
